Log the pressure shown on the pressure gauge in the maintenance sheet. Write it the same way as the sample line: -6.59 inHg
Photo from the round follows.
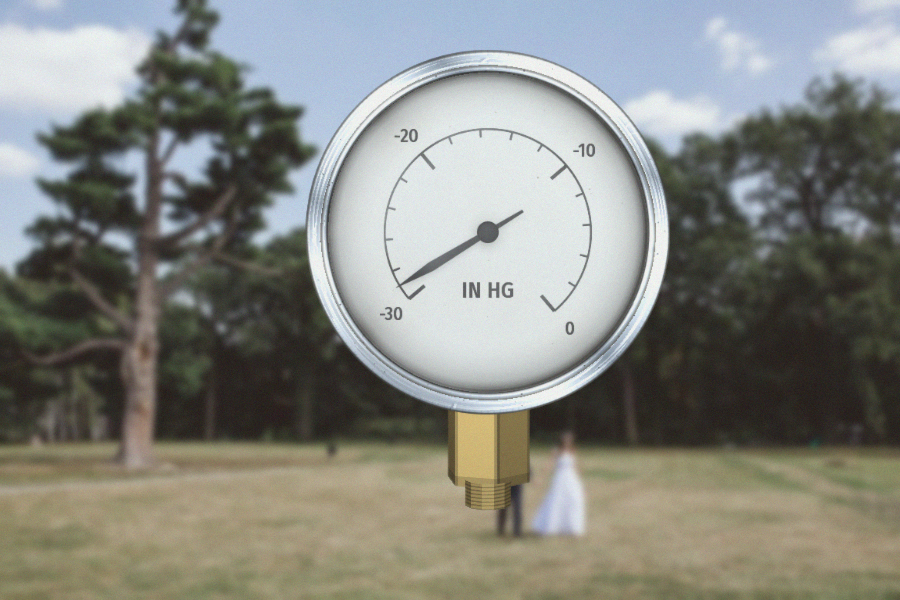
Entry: -29 inHg
